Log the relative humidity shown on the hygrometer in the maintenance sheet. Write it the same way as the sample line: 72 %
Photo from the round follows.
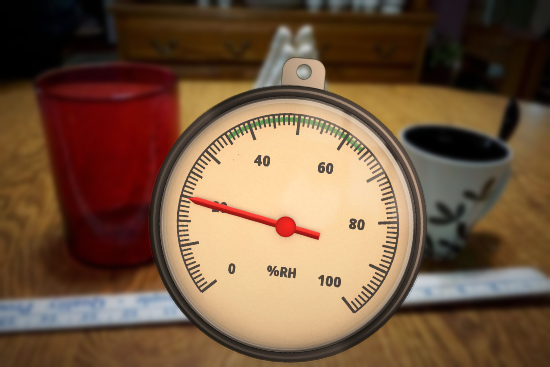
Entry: 20 %
